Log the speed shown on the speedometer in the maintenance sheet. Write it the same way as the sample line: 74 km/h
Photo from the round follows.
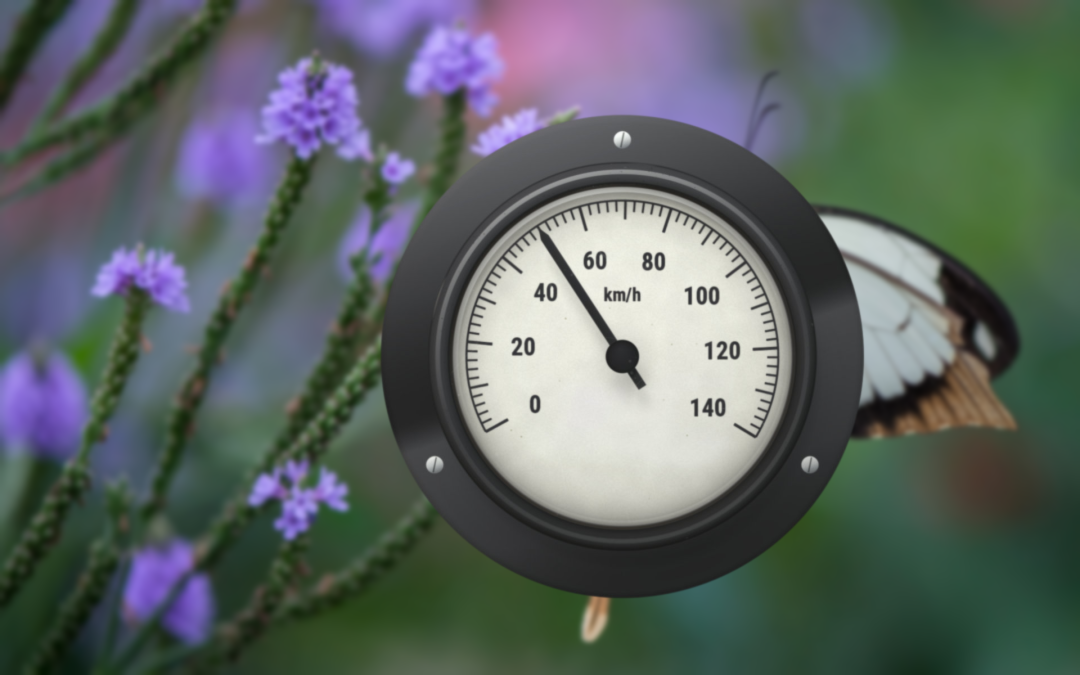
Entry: 50 km/h
